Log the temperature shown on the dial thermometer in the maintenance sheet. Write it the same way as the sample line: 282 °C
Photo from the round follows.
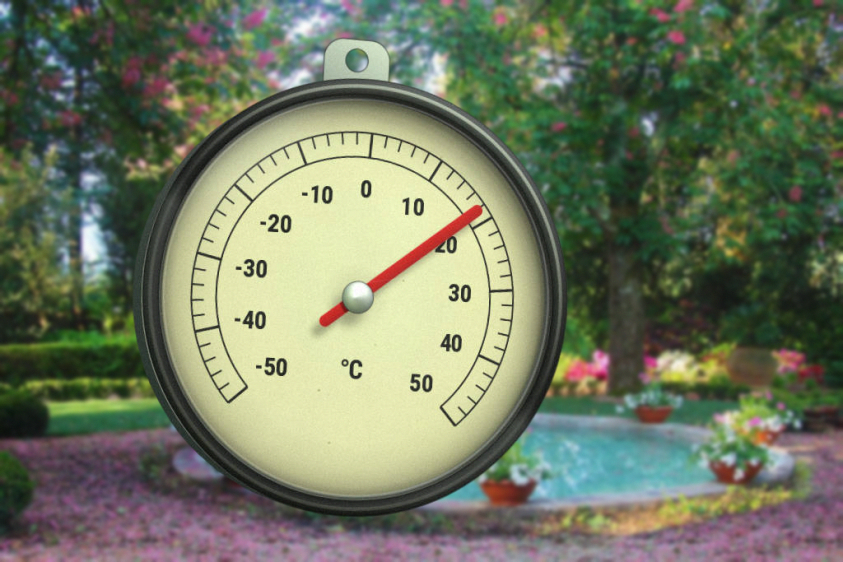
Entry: 18 °C
